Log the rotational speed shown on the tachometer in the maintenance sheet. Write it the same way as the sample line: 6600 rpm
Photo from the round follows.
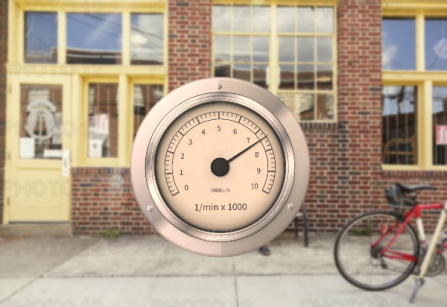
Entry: 7400 rpm
